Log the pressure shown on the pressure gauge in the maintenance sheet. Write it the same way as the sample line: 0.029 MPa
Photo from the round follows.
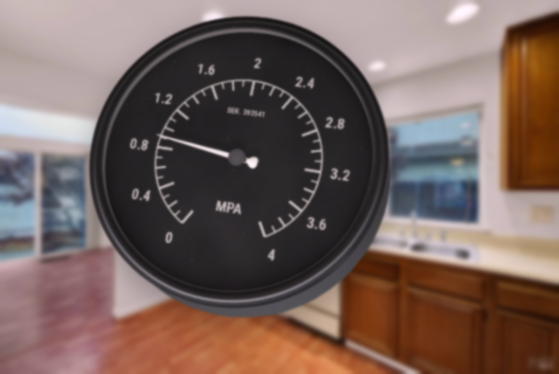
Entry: 0.9 MPa
